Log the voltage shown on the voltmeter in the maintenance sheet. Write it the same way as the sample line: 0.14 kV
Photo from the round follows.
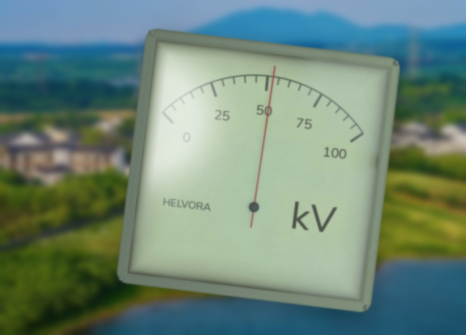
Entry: 52.5 kV
